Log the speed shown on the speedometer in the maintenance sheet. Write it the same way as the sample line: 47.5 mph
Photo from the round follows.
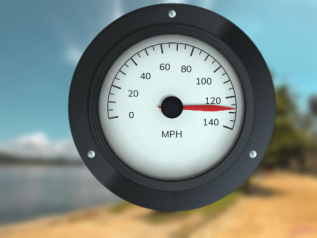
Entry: 127.5 mph
